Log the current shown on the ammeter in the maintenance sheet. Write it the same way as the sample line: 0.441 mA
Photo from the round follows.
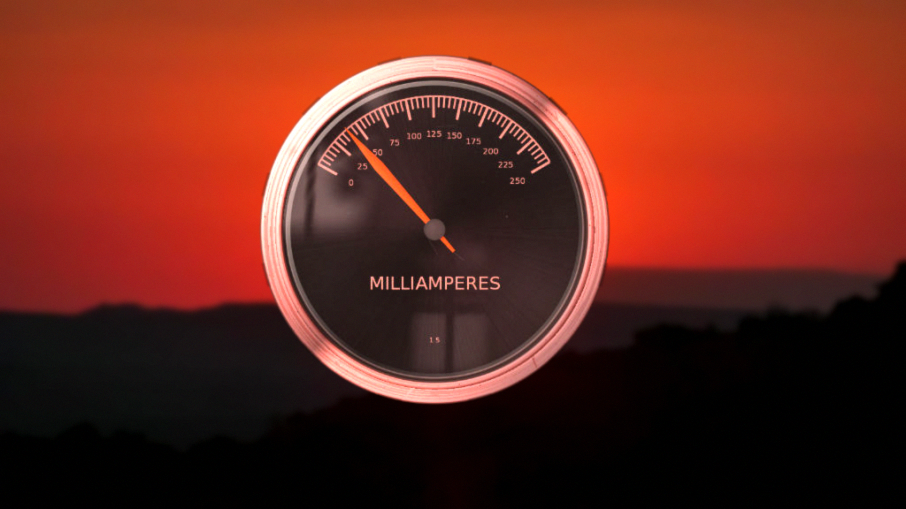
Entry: 40 mA
